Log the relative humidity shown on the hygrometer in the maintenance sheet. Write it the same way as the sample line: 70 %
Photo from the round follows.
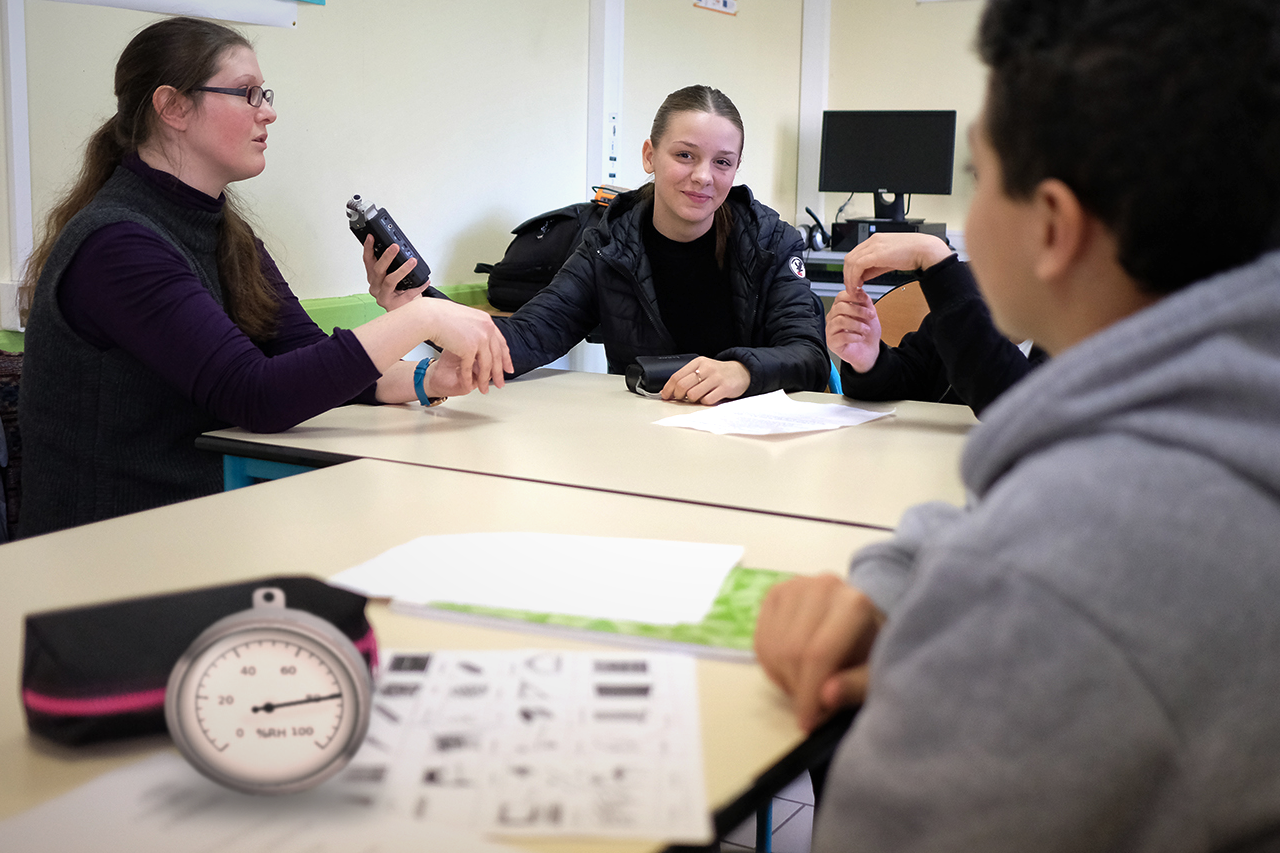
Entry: 80 %
